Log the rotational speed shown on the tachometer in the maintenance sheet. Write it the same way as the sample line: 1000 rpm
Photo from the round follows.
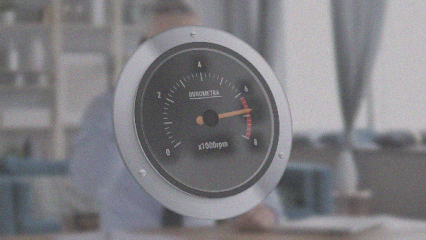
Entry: 6800 rpm
